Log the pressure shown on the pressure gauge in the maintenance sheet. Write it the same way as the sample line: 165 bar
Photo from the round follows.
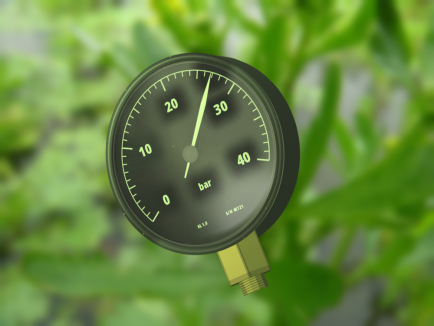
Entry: 27 bar
